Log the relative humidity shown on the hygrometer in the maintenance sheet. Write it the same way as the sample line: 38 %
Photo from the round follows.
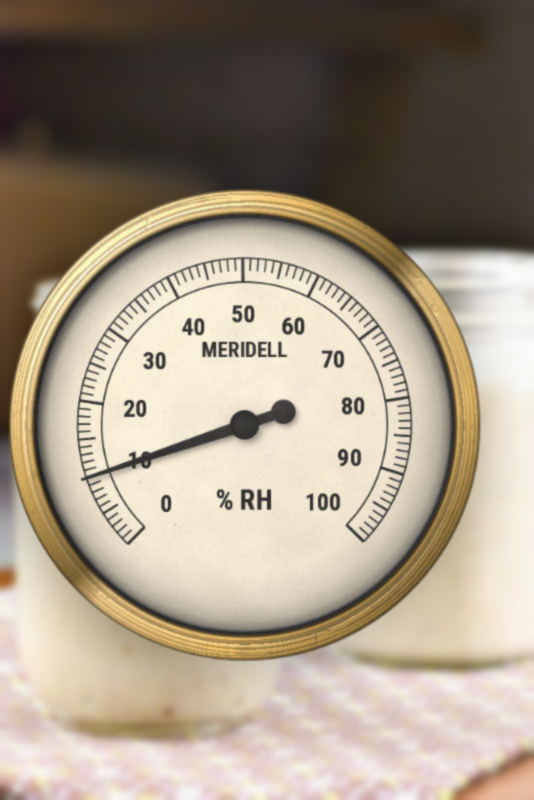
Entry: 10 %
